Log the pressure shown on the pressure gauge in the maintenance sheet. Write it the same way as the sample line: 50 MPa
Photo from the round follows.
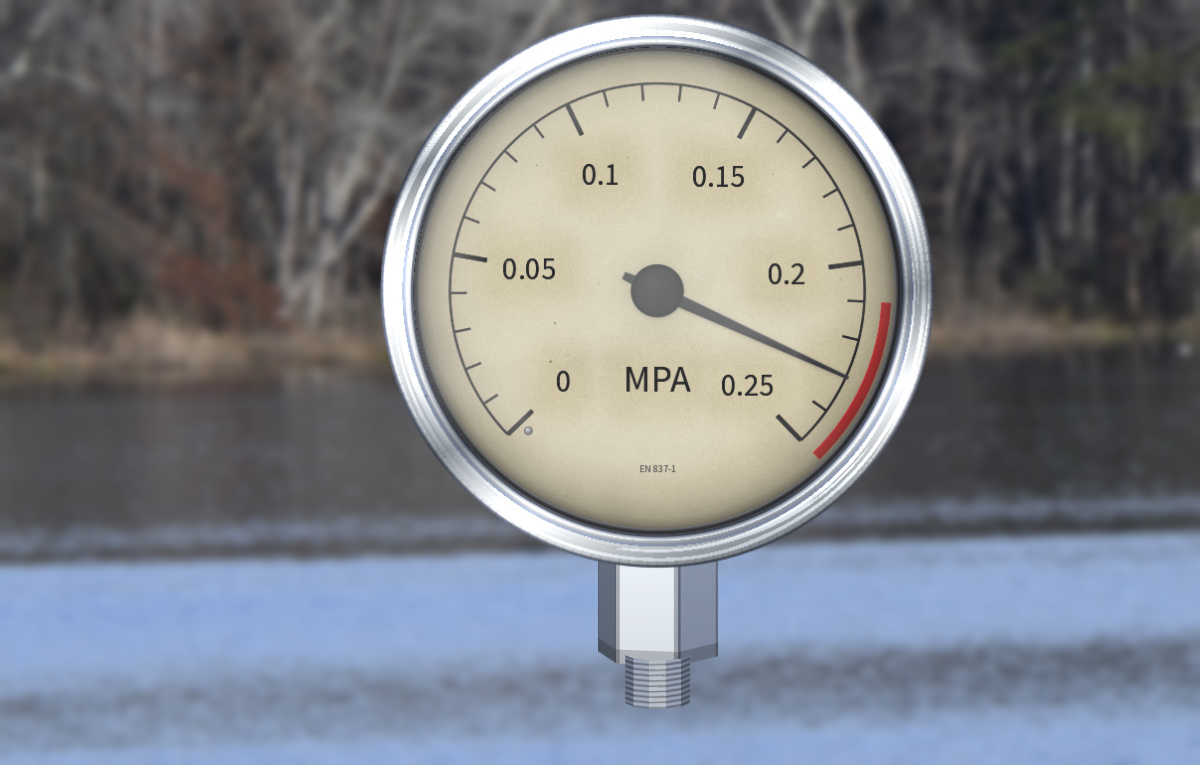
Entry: 0.23 MPa
